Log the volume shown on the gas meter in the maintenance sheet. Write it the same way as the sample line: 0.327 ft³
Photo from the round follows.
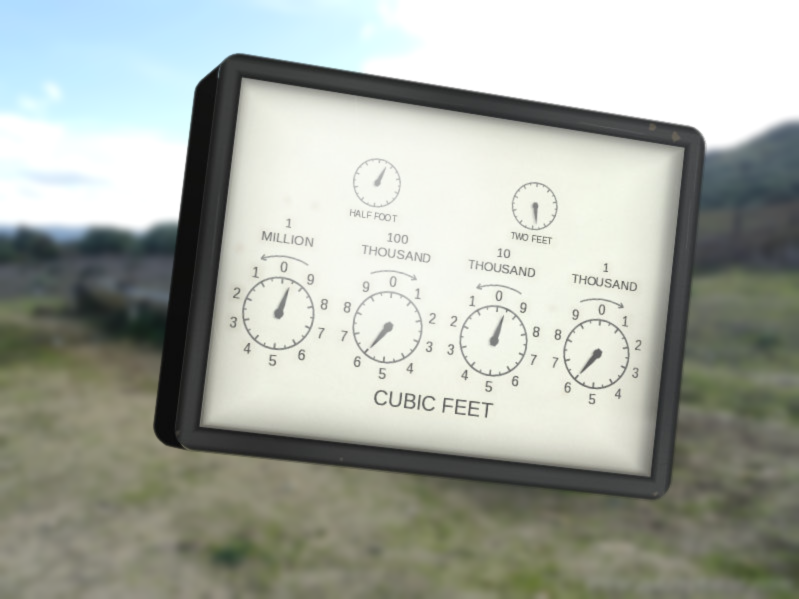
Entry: 959600 ft³
